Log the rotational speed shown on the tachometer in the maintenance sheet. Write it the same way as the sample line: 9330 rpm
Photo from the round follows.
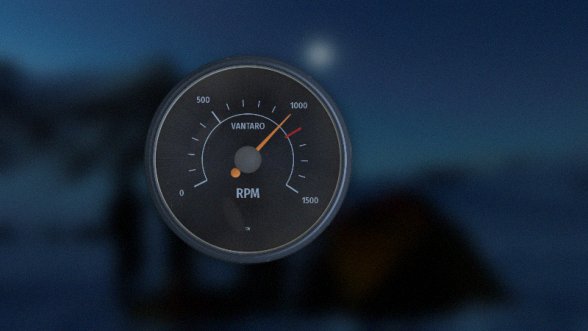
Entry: 1000 rpm
